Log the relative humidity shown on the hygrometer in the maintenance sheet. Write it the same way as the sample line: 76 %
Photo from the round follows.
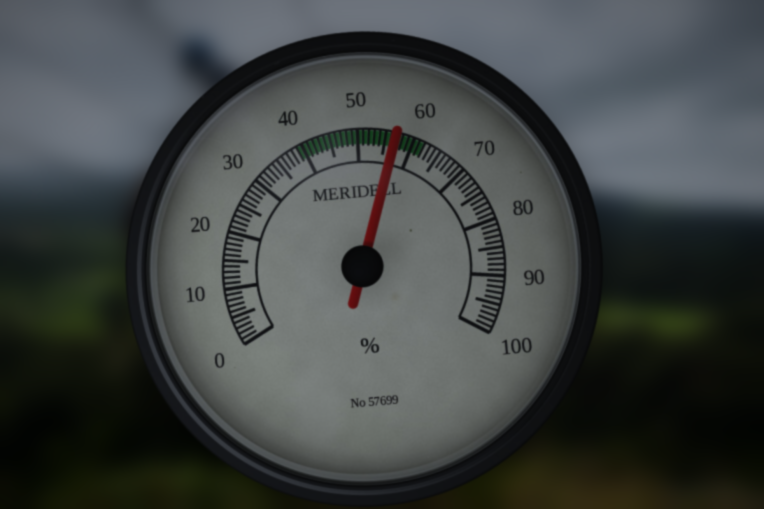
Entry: 57 %
